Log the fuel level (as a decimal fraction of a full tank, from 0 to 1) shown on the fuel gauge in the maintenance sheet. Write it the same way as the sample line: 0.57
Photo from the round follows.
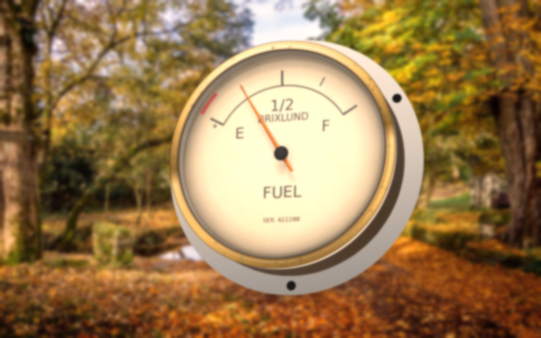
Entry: 0.25
